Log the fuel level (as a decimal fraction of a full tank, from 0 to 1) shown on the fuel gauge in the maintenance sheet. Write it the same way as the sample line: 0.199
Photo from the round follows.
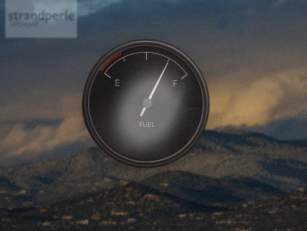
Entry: 0.75
